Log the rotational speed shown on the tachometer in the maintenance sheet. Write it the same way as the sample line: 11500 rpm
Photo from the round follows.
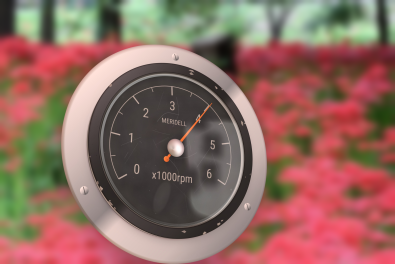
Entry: 4000 rpm
